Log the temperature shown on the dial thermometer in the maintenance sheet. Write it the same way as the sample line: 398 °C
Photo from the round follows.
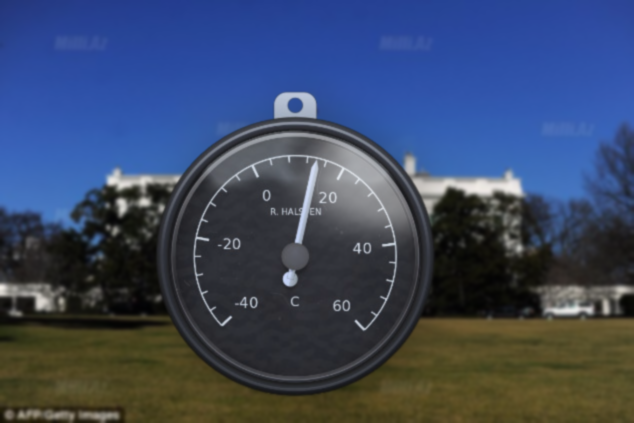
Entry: 14 °C
